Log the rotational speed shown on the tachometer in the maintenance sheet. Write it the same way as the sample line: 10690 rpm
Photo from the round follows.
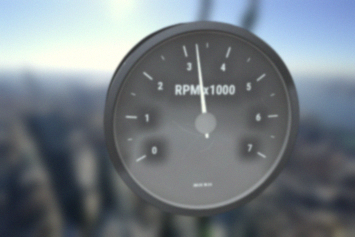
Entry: 3250 rpm
